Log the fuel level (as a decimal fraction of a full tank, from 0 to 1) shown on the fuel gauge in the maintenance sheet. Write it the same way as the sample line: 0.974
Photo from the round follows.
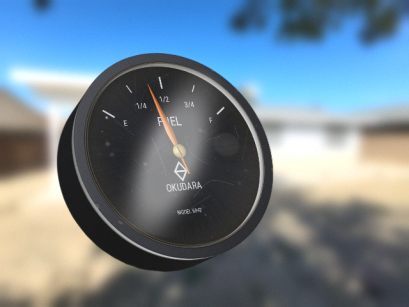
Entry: 0.375
